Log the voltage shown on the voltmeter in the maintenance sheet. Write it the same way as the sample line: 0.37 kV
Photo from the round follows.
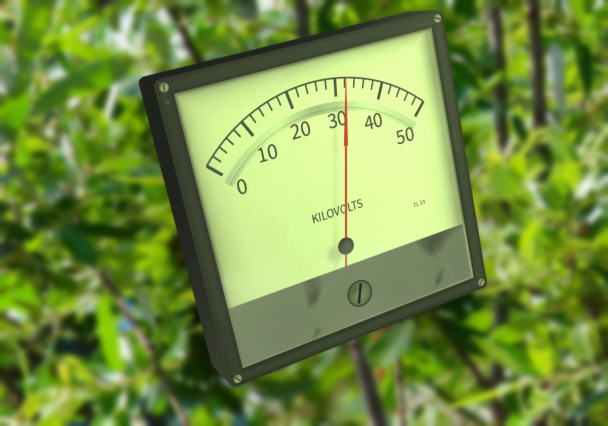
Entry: 32 kV
